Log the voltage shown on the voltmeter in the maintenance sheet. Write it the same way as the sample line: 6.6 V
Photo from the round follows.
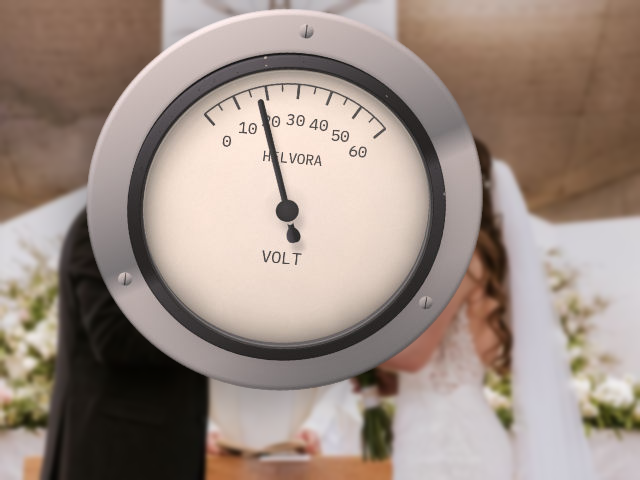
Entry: 17.5 V
